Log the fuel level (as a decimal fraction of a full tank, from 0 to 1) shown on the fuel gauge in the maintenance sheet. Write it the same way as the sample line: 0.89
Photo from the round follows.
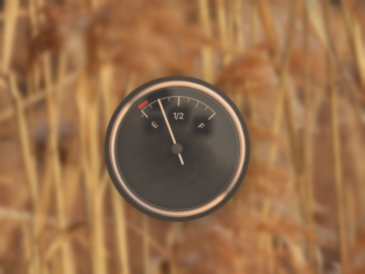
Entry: 0.25
